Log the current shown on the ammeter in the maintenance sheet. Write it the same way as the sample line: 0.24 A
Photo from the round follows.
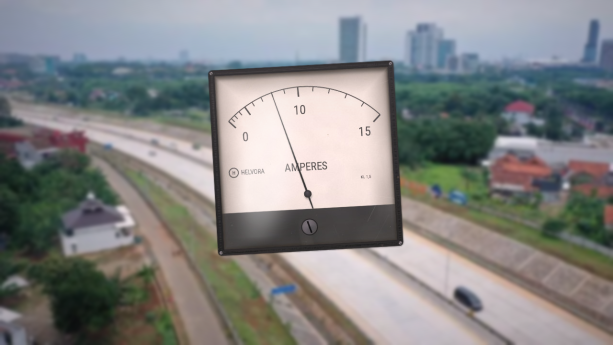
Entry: 8 A
